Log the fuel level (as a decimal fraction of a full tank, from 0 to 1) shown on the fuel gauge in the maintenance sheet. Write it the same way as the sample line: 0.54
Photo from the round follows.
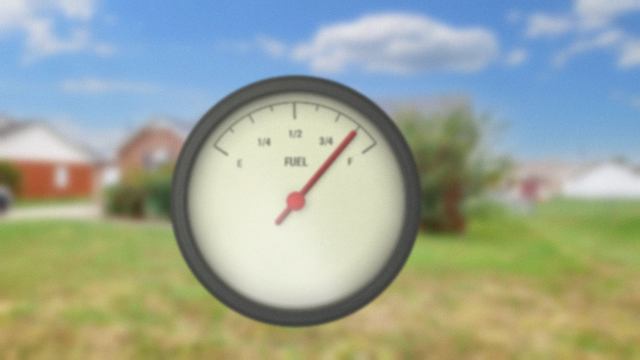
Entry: 0.875
